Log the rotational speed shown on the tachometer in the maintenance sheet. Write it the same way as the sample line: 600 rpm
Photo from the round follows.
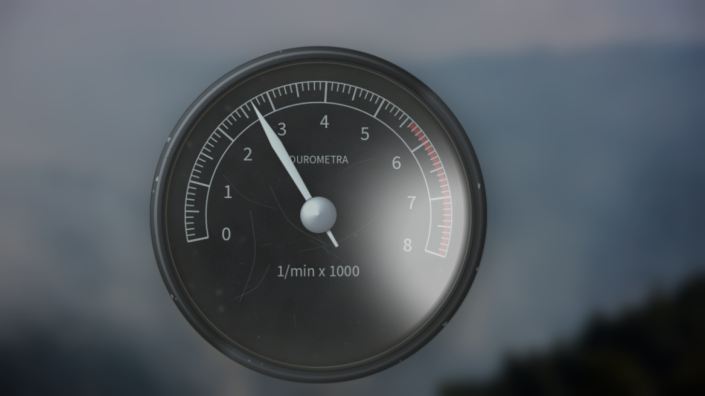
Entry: 2700 rpm
